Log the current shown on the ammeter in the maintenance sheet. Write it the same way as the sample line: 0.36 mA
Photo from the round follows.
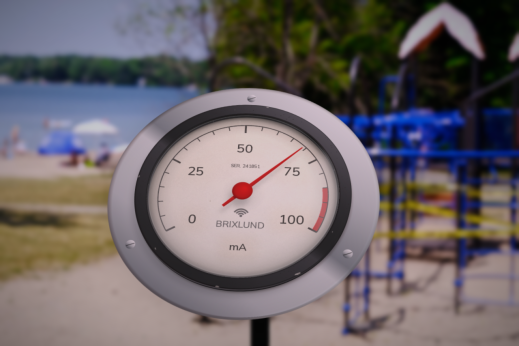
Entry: 70 mA
